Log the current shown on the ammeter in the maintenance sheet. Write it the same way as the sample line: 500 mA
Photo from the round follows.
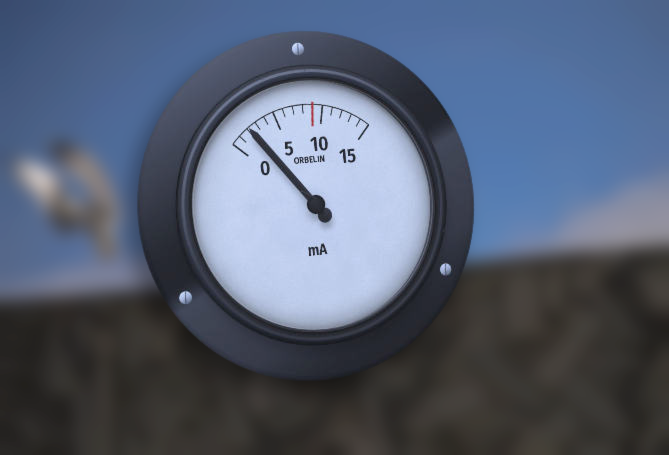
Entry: 2 mA
